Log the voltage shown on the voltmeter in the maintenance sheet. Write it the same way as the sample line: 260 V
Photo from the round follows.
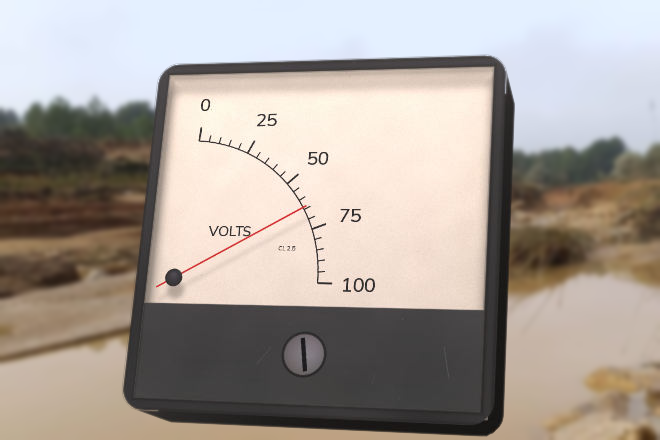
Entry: 65 V
